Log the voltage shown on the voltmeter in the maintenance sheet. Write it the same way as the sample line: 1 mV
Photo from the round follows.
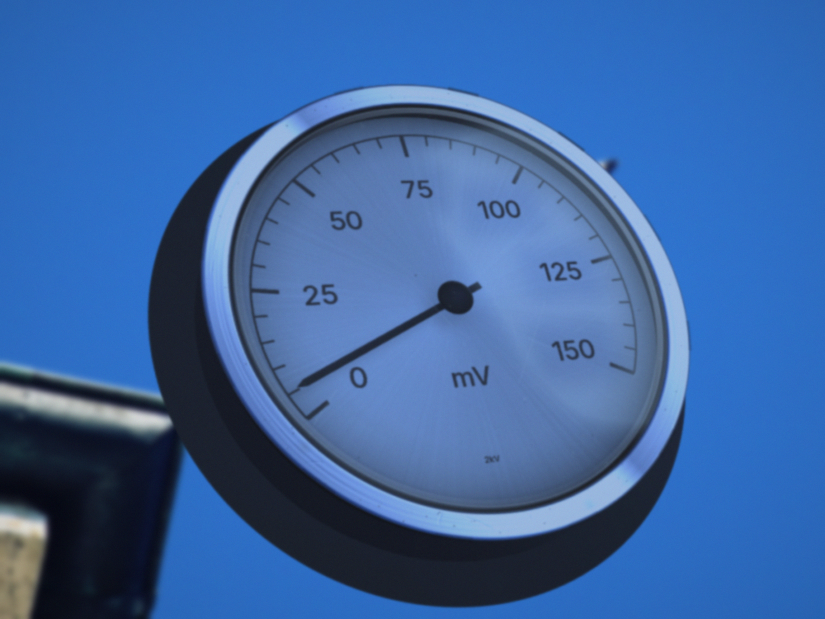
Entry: 5 mV
